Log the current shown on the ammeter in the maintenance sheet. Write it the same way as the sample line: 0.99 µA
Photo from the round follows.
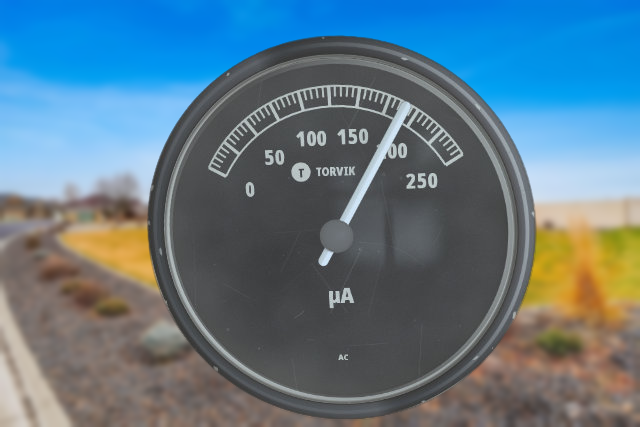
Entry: 190 µA
